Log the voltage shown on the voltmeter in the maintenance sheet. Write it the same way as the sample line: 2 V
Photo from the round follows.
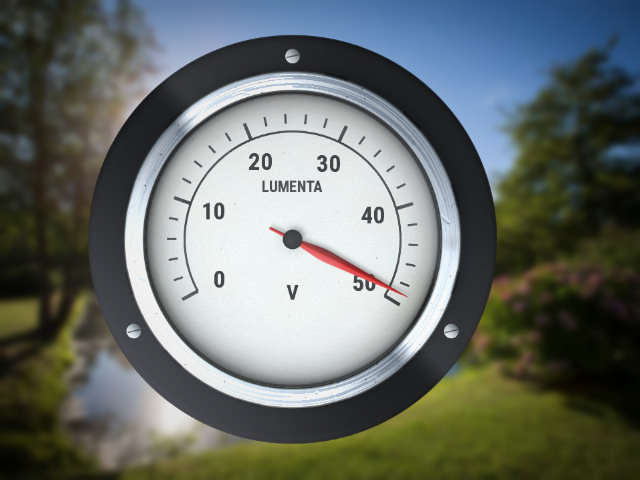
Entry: 49 V
